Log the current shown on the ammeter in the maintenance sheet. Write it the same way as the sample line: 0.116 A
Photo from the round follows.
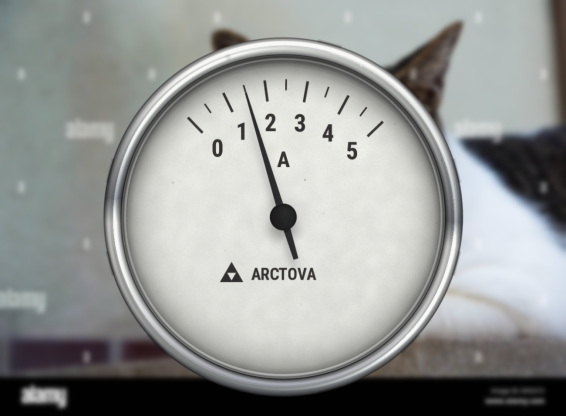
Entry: 1.5 A
